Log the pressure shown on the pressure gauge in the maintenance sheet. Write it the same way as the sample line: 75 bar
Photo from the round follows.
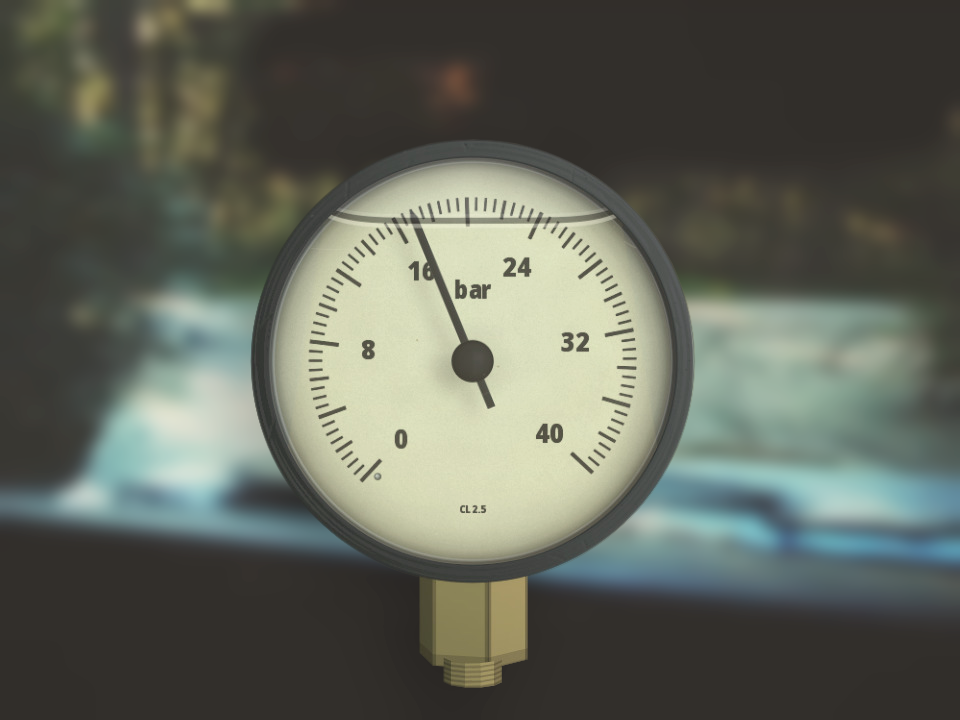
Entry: 17 bar
